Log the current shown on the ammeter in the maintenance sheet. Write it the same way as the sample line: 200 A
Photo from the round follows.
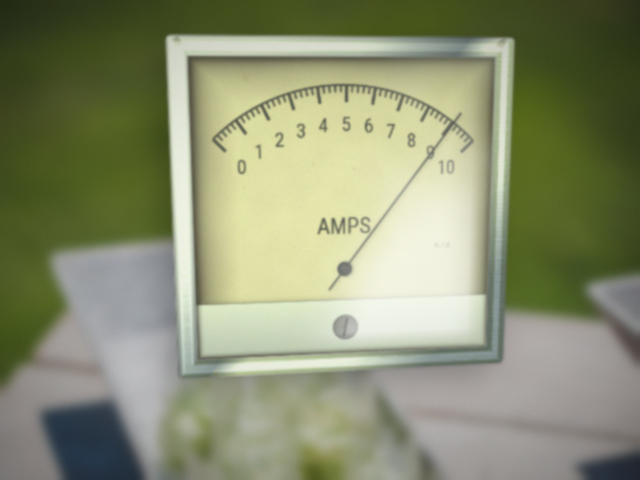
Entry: 9 A
